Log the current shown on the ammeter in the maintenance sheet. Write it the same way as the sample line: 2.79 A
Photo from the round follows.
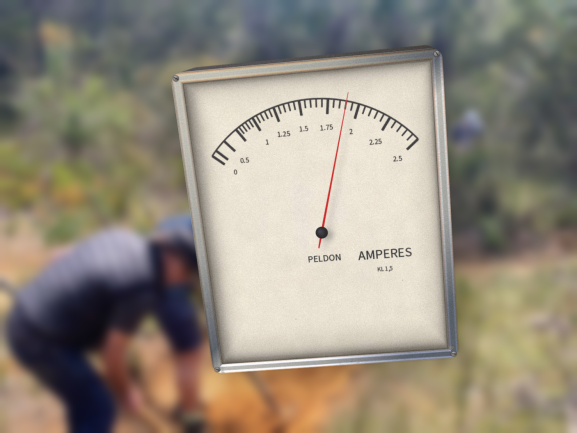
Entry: 1.9 A
